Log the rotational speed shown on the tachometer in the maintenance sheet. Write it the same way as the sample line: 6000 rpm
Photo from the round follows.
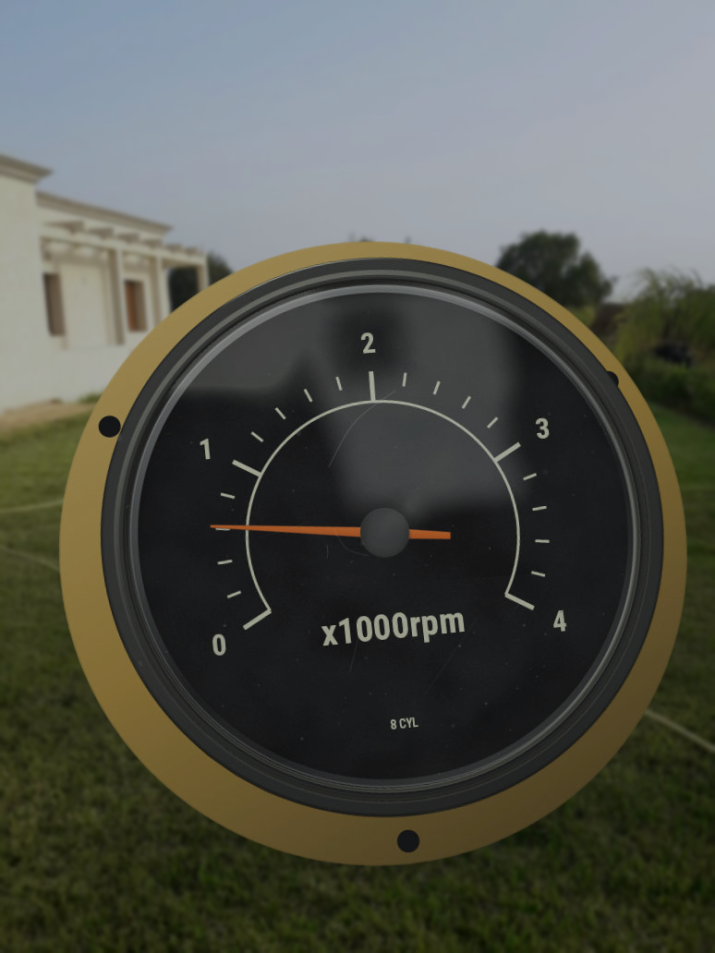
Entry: 600 rpm
